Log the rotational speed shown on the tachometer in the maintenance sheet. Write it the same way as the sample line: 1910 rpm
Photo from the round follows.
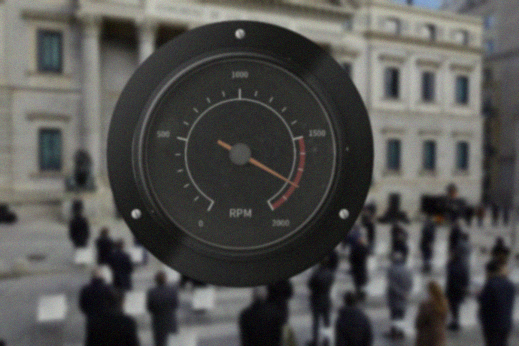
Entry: 1800 rpm
